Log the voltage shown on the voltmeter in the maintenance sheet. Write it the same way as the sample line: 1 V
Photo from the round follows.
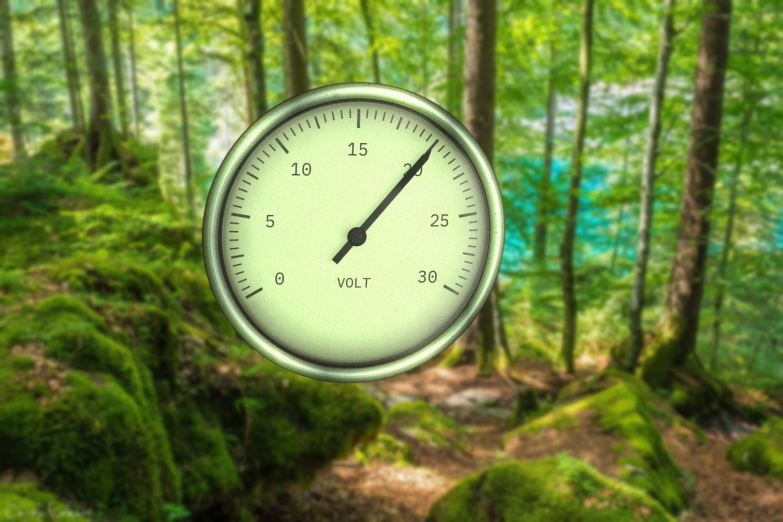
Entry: 20 V
